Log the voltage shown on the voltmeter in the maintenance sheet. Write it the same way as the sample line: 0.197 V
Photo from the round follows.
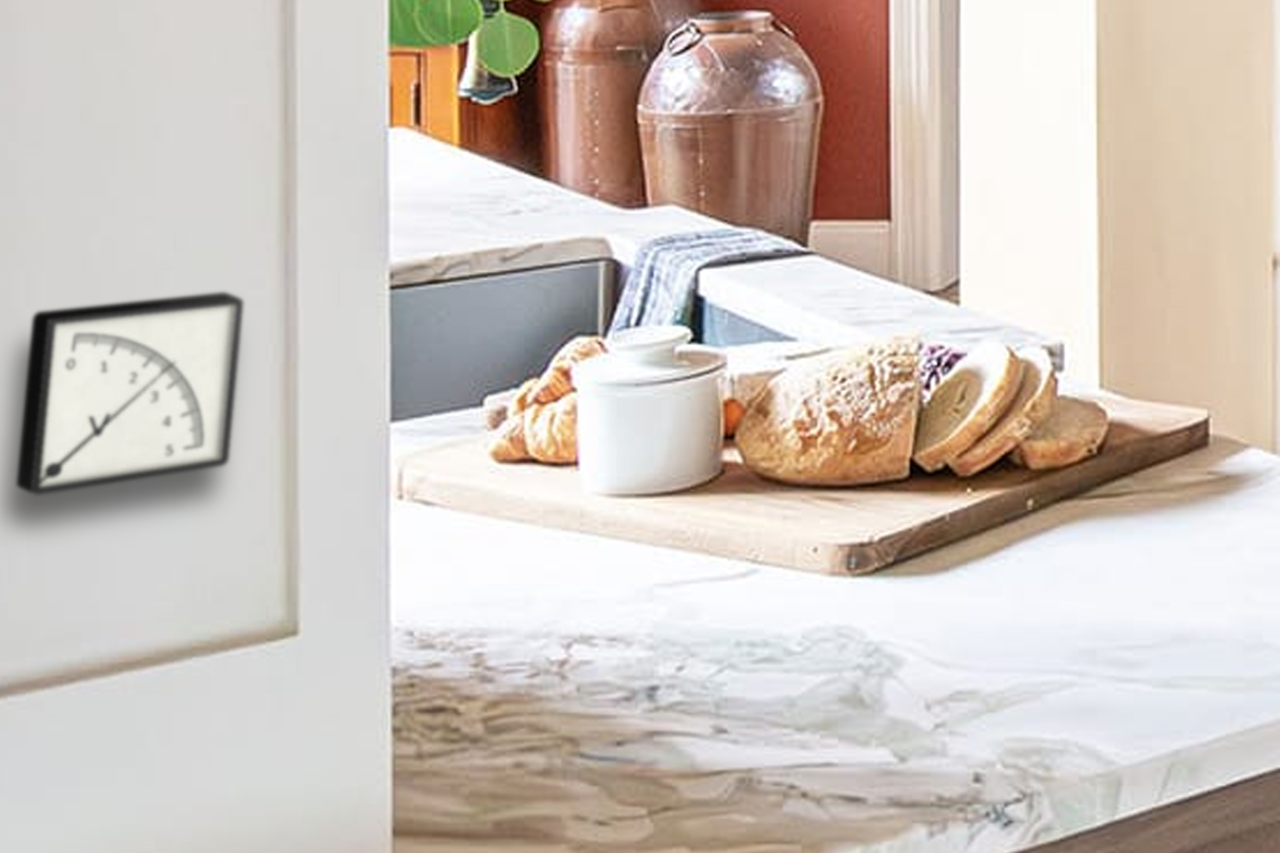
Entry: 2.5 V
